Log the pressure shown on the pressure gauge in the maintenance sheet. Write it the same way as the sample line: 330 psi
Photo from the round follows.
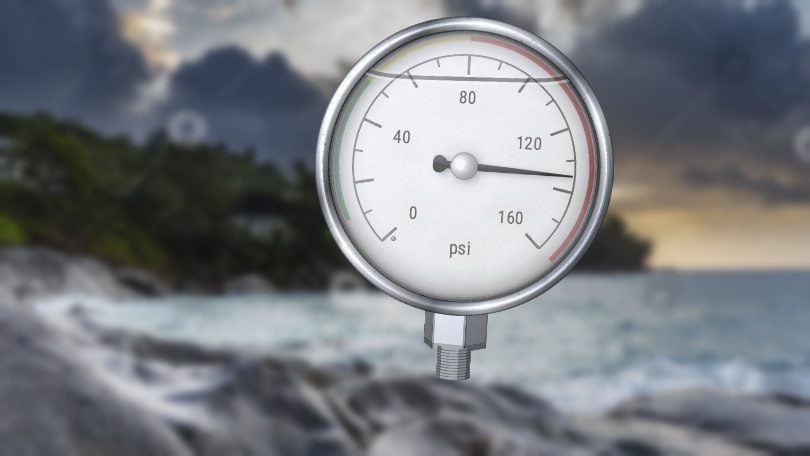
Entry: 135 psi
